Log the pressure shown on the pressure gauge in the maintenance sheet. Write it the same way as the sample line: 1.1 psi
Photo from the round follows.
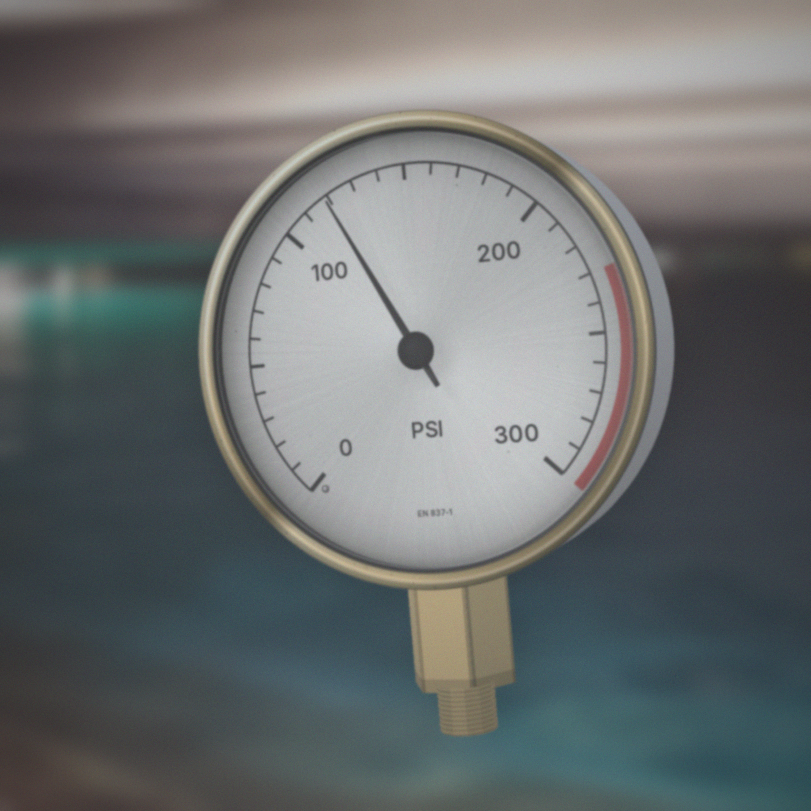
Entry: 120 psi
